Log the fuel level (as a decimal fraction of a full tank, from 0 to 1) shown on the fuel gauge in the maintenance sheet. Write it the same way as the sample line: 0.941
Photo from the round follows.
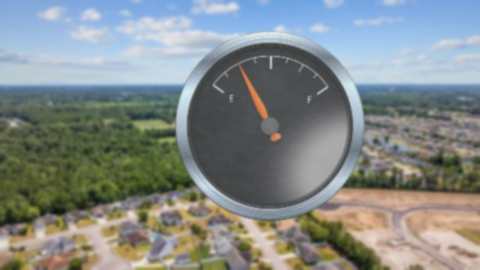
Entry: 0.25
